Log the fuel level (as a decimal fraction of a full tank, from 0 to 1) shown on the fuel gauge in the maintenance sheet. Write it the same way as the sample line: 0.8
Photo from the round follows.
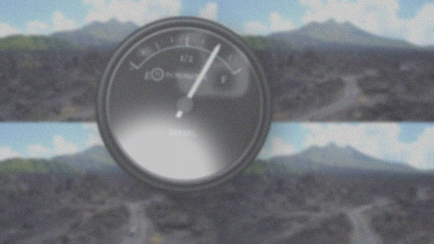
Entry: 0.75
